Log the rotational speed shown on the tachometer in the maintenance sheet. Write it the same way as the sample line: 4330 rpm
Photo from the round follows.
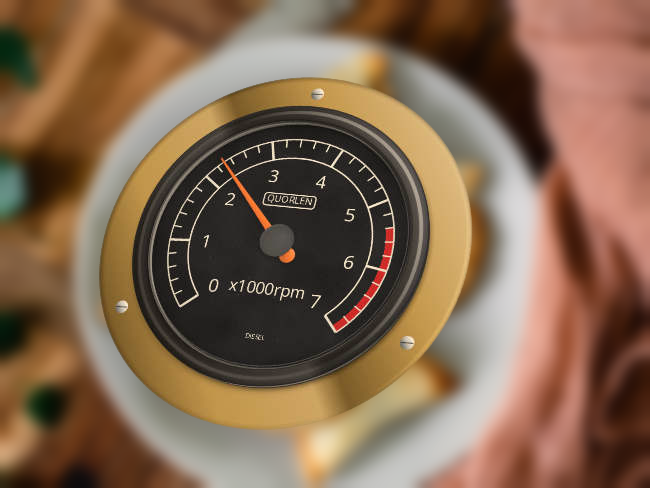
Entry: 2300 rpm
